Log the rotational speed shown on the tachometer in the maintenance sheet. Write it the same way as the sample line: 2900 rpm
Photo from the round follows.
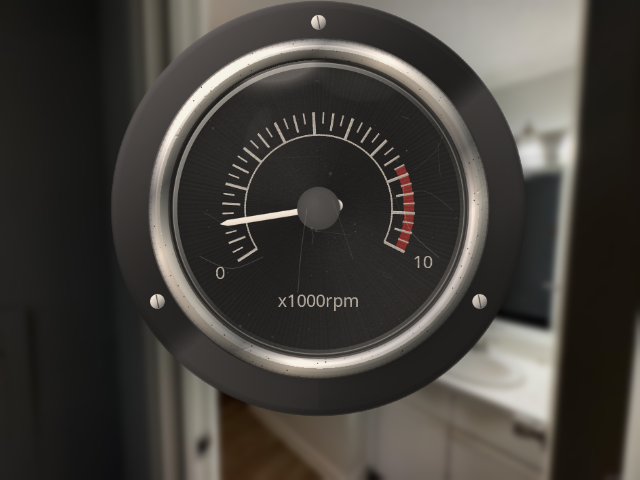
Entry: 1000 rpm
